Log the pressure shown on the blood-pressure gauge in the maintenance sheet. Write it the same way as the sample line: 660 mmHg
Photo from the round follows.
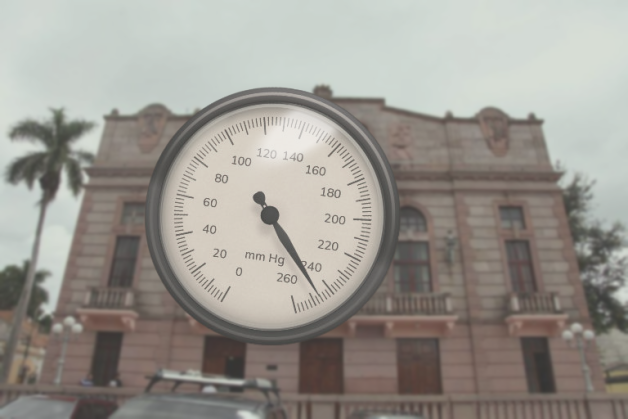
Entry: 246 mmHg
